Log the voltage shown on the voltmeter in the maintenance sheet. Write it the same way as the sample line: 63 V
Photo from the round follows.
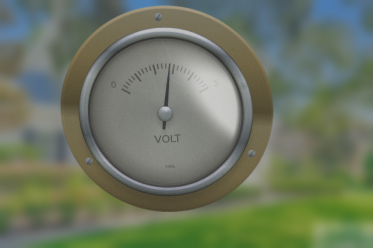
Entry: 2.8 V
